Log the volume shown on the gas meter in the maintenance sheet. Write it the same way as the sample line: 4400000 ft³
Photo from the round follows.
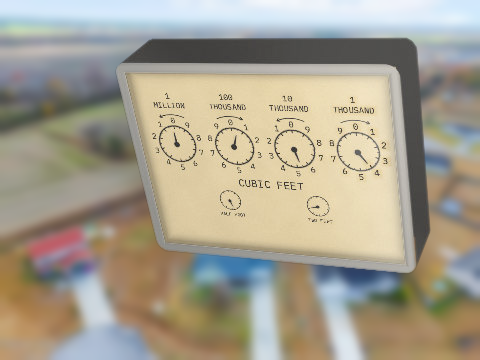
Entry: 5400 ft³
